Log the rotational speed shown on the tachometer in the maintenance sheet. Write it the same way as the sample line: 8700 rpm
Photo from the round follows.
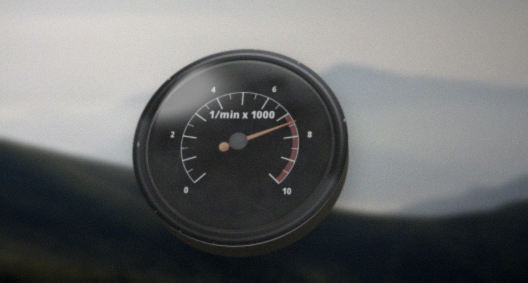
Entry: 7500 rpm
